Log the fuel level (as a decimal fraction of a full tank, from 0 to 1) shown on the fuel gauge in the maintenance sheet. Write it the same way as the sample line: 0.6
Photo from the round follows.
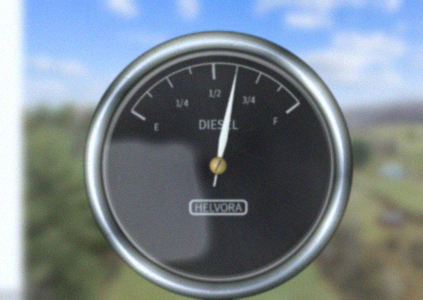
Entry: 0.625
